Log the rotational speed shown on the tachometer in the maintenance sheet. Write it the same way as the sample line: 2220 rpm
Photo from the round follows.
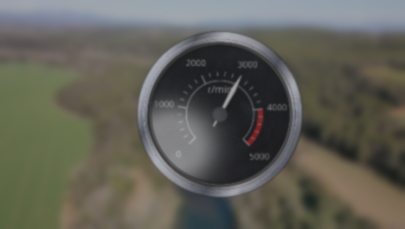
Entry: 3000 rpm
